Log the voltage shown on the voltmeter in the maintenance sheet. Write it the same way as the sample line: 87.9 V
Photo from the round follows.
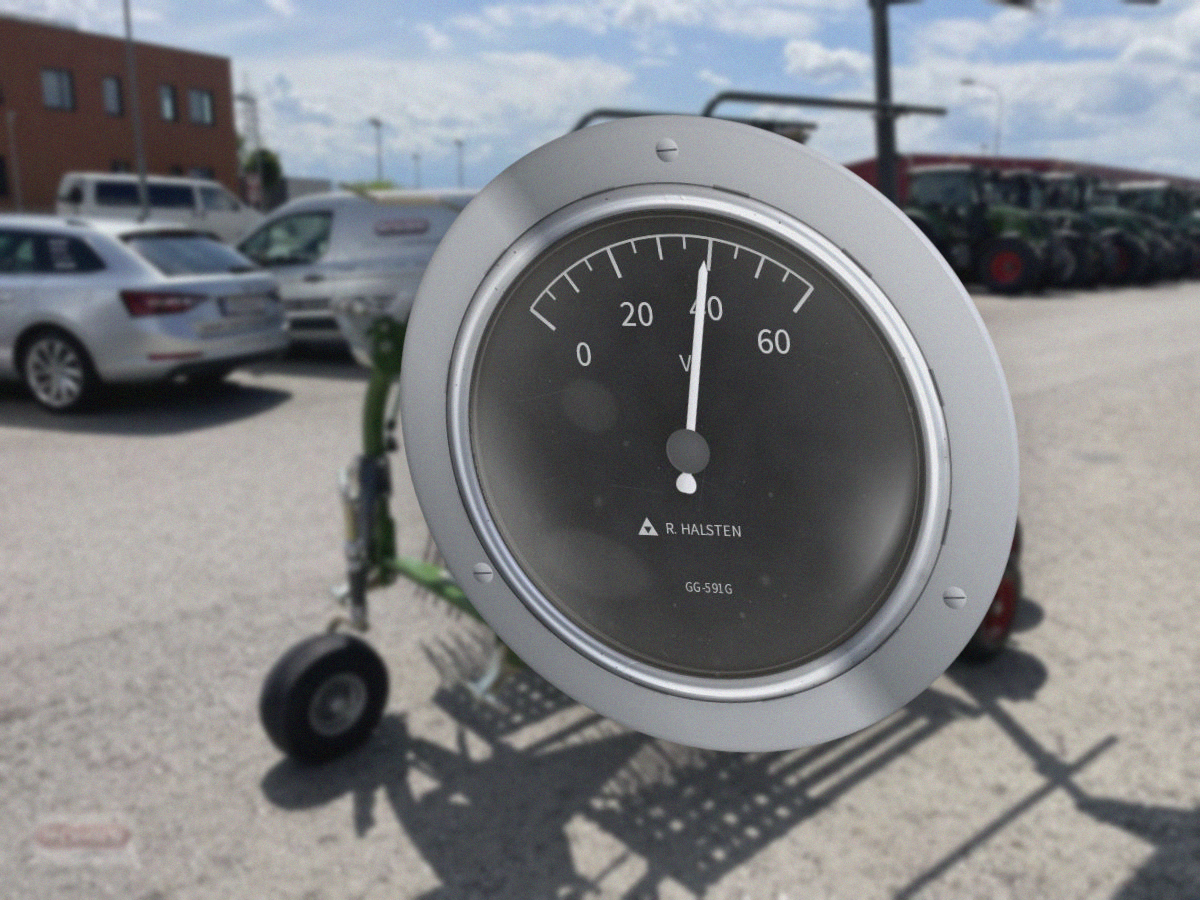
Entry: 40 V
